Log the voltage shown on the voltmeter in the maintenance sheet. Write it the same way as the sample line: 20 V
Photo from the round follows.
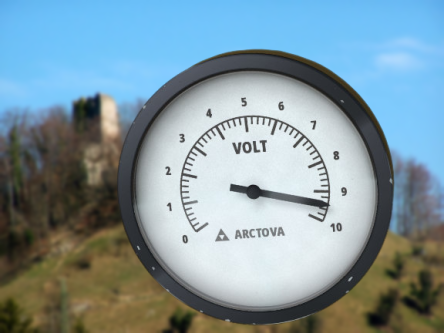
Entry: 9.4 V
